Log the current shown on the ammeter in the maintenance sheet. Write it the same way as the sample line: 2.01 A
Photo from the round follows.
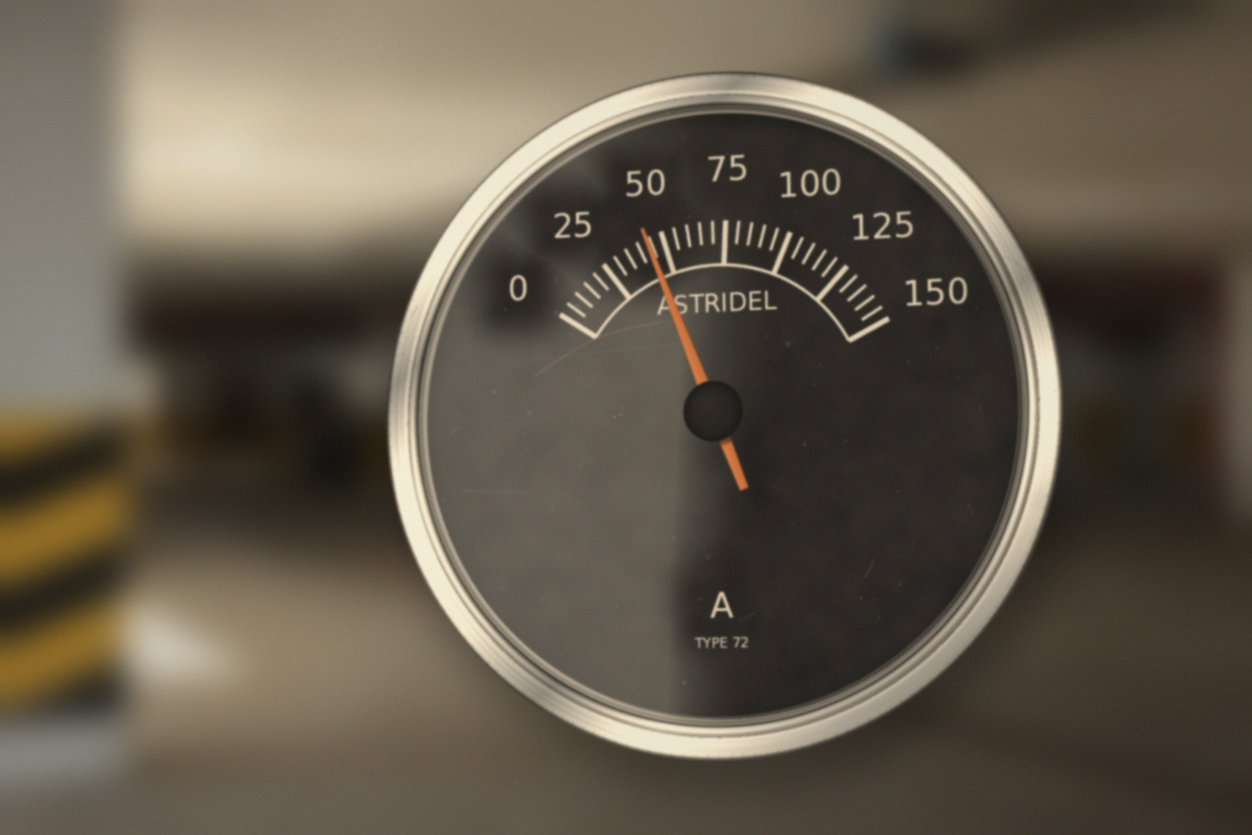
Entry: 45 A
